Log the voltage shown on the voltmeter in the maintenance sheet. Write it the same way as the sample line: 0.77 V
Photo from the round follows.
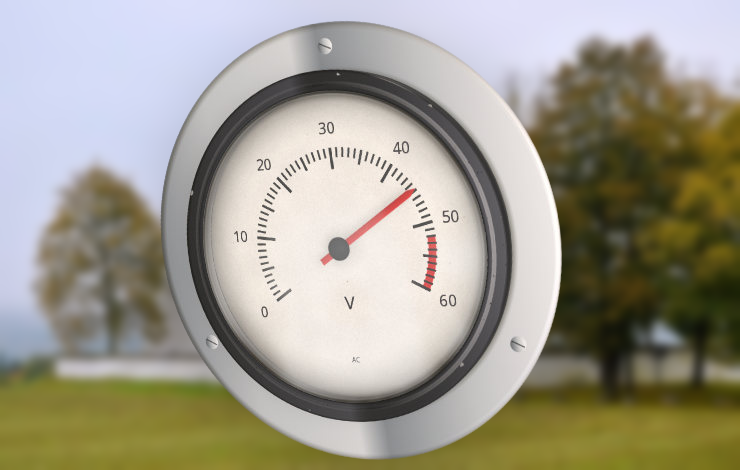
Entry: 45 V
